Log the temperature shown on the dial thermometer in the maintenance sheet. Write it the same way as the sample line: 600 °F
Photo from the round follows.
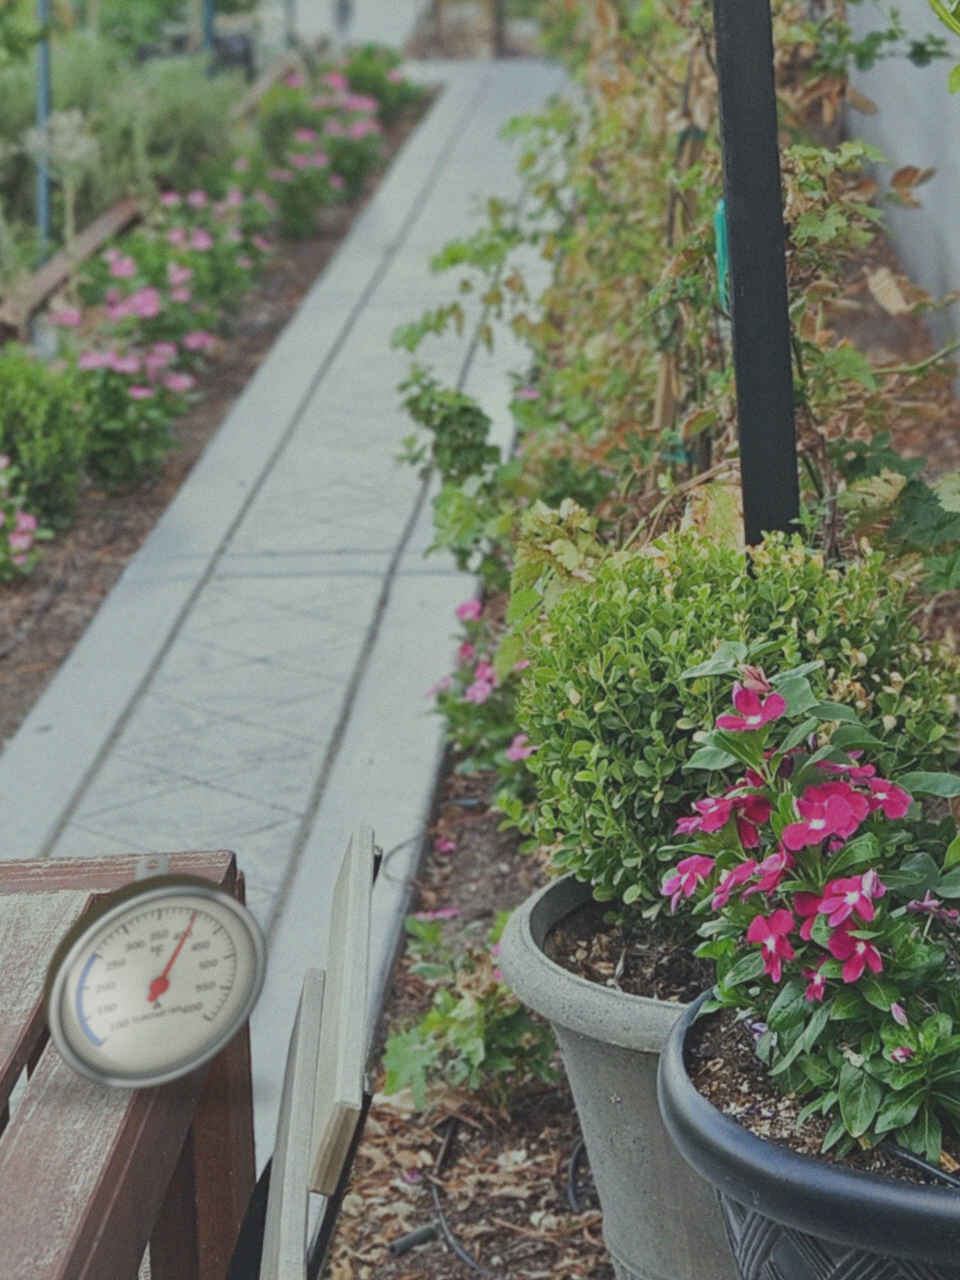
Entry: 400 °F
